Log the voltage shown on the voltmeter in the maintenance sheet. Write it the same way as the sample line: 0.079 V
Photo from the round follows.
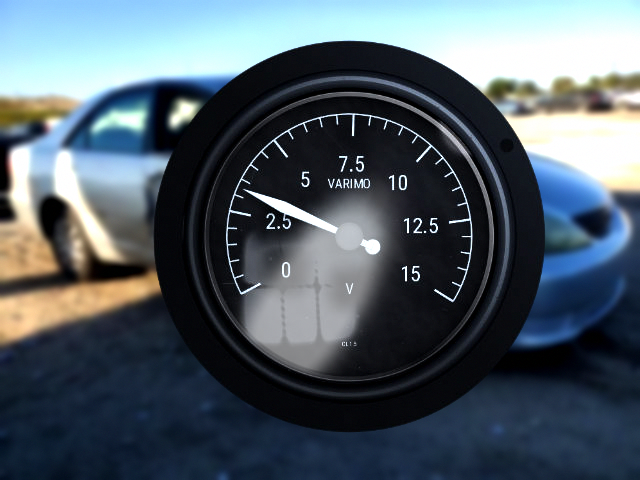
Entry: 3.25 V
